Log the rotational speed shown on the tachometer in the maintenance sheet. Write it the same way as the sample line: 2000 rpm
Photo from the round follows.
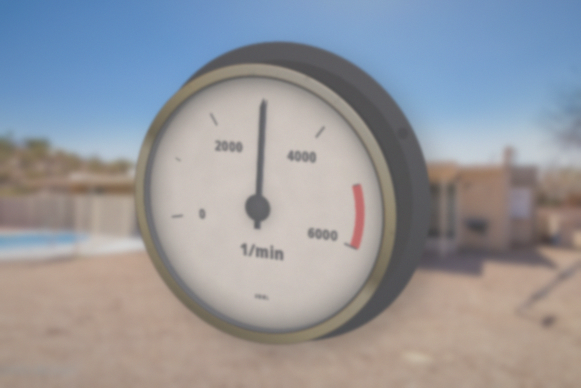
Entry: 3000 rpm
